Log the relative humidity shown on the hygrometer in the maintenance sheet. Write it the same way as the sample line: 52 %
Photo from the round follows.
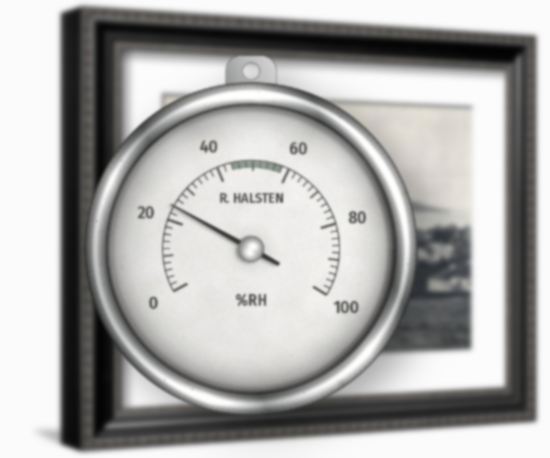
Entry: 24 %
